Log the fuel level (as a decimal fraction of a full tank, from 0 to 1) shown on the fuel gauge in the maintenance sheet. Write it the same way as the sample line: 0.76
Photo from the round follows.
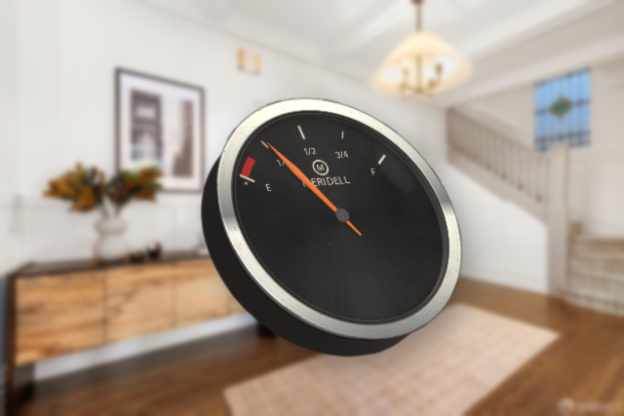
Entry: 0.25
